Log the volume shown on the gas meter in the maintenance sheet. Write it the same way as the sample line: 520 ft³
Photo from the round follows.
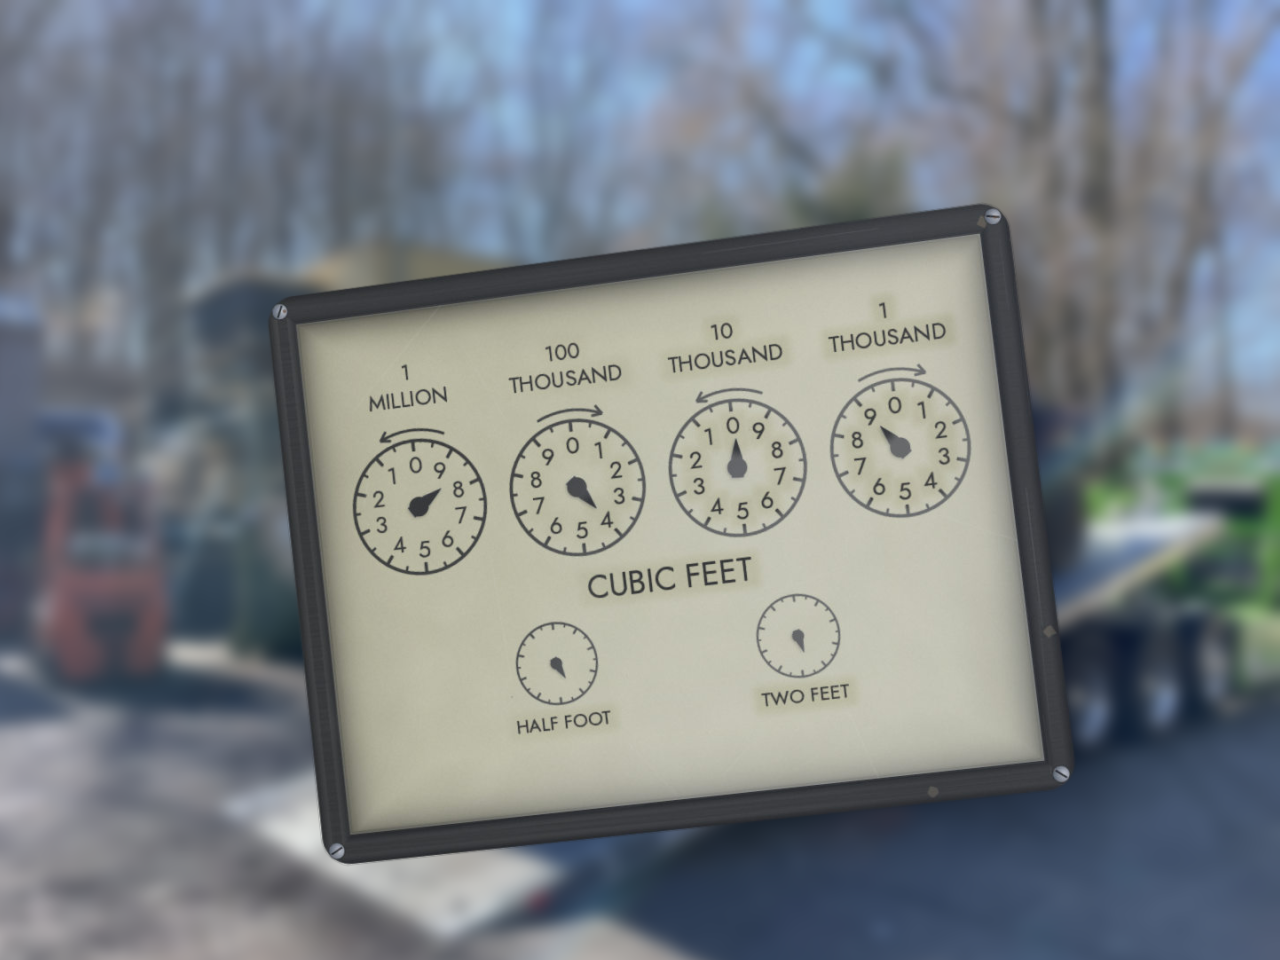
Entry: 839900 ft³
